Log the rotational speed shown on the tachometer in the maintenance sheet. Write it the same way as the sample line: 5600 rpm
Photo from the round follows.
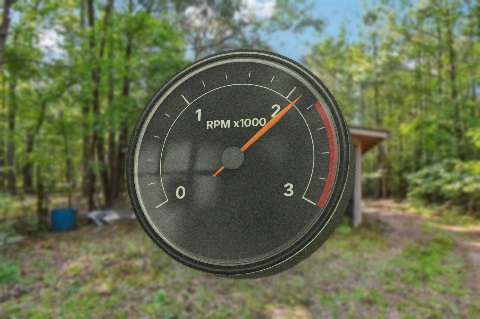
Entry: 2100 rpm
